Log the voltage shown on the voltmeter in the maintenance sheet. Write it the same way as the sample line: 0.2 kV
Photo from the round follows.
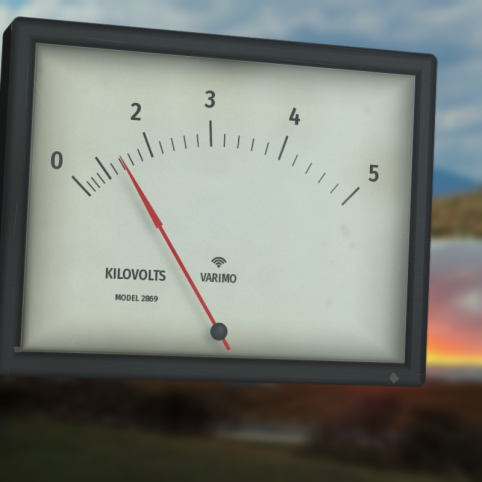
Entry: 1.4 kV
